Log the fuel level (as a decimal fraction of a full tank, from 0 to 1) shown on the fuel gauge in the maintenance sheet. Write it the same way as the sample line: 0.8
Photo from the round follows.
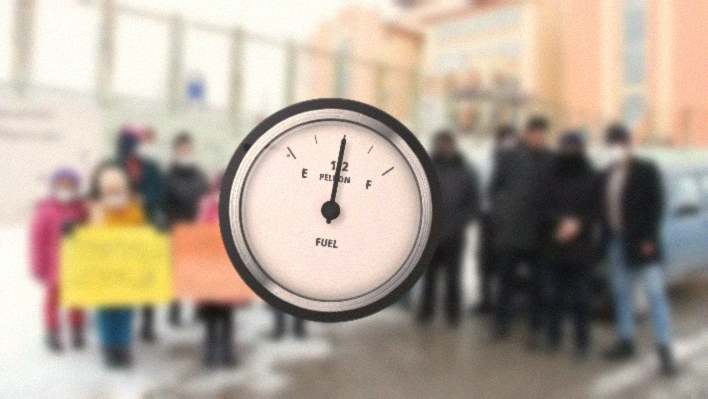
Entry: 0.5
